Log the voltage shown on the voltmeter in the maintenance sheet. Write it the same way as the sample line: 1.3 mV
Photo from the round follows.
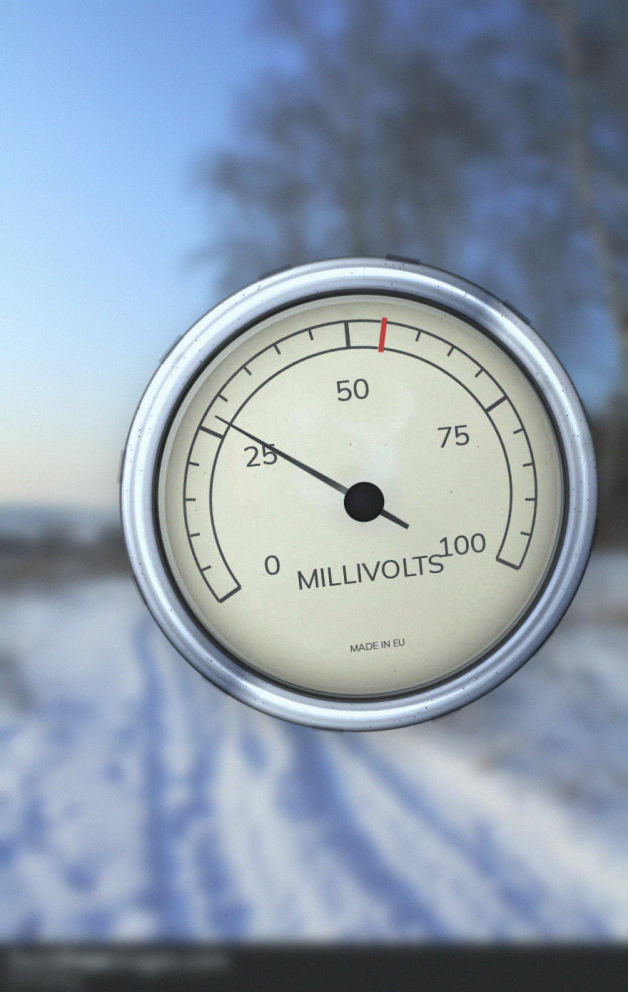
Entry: 27.5 mV
